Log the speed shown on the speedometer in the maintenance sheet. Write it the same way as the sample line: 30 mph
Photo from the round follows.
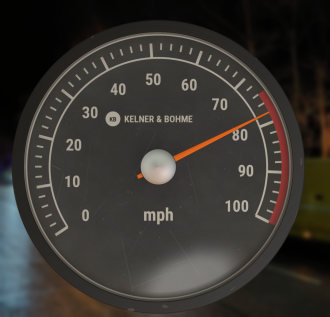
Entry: 78 mph
